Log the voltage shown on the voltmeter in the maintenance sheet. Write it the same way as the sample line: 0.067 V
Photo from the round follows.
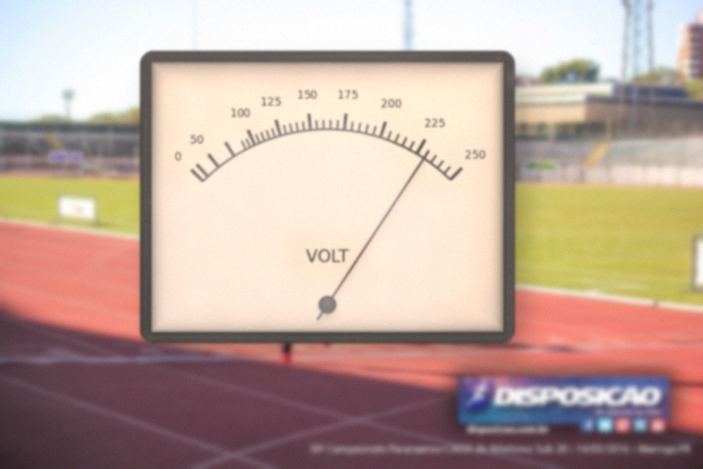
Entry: 230 V
